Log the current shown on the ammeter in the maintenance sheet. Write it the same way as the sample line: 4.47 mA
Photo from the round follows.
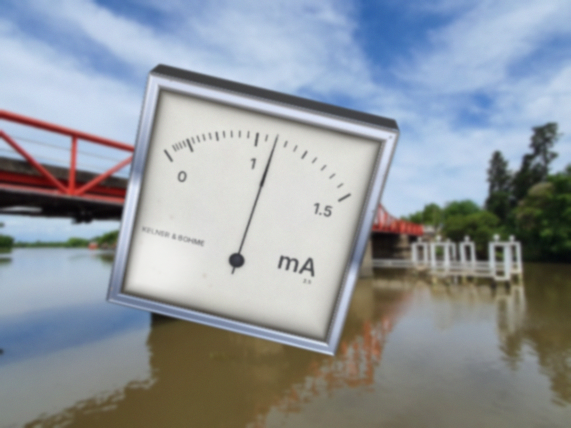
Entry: 1.1 mA
